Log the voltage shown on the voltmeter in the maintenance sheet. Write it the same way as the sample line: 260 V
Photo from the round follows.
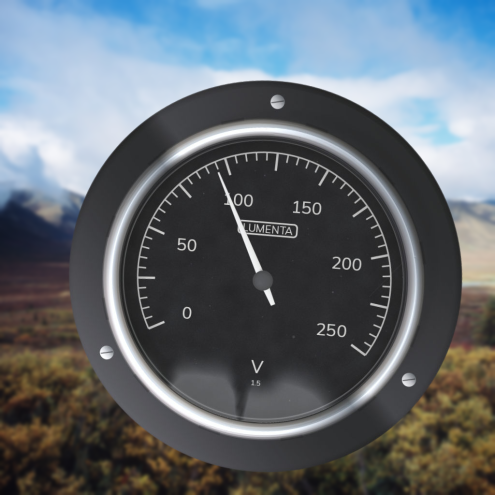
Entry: 95 V
